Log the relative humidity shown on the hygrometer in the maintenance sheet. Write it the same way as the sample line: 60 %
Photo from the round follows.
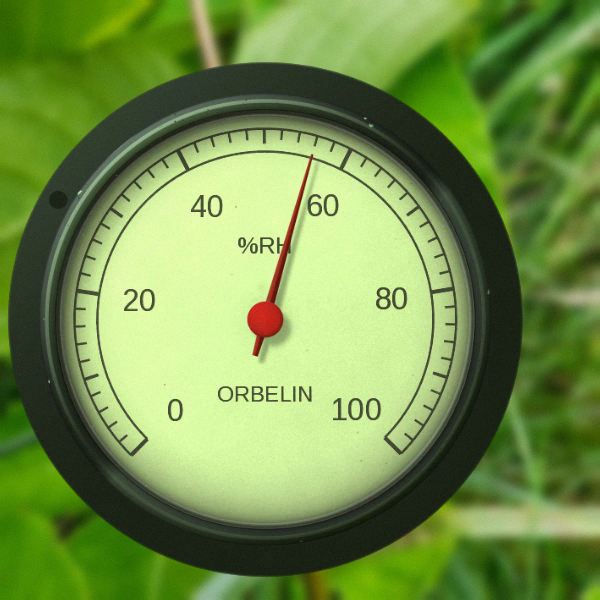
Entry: 56 %
